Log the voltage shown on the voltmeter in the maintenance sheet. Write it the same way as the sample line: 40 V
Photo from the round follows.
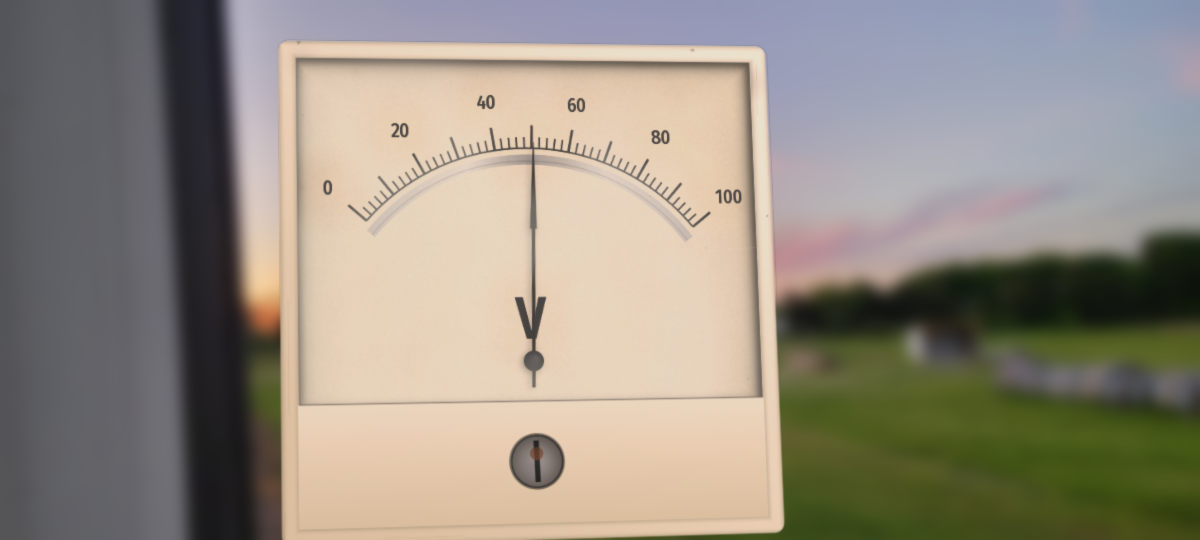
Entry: 50 V
